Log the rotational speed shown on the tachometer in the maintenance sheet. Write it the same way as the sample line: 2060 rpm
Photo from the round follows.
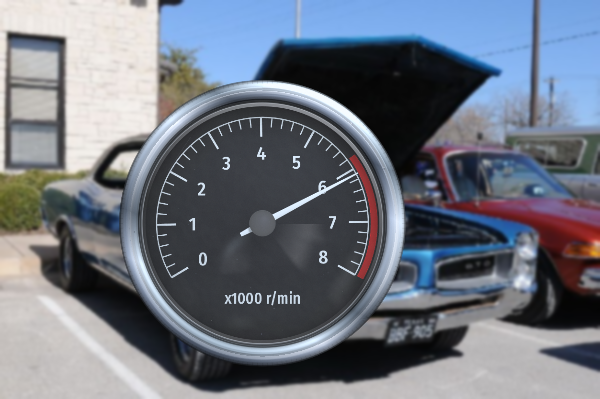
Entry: 6100 rpm
